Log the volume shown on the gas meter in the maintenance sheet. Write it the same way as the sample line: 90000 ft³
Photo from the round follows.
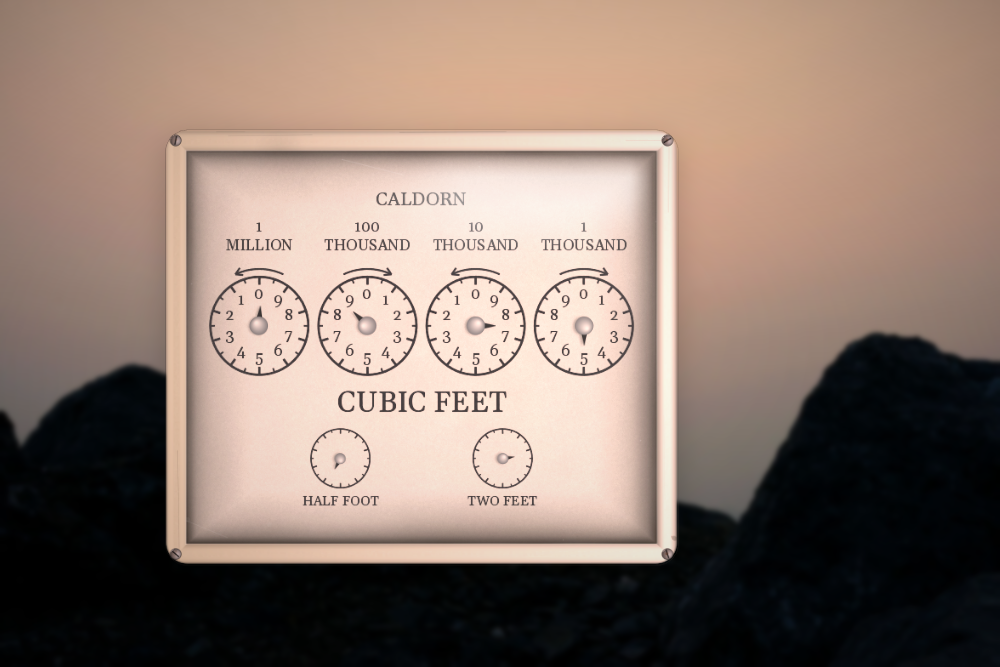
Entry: 987500 ft³
